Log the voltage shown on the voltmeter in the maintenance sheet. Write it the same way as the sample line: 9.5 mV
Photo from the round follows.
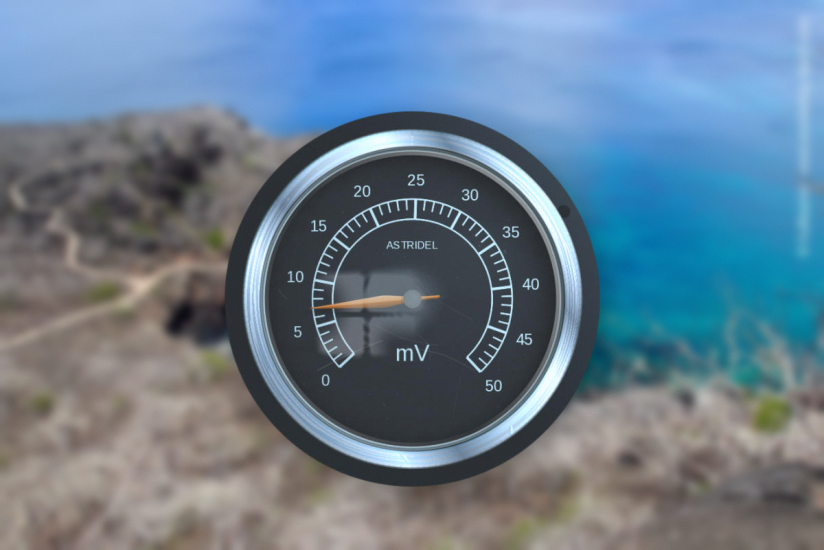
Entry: 7 mV
